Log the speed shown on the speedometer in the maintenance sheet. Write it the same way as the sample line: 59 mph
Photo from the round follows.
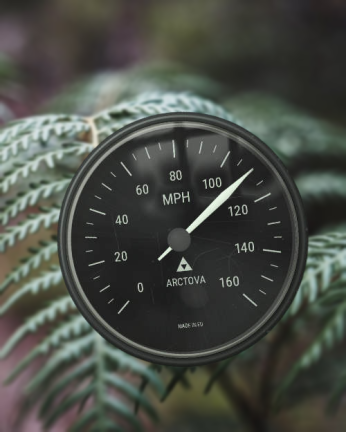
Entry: 110 mph
